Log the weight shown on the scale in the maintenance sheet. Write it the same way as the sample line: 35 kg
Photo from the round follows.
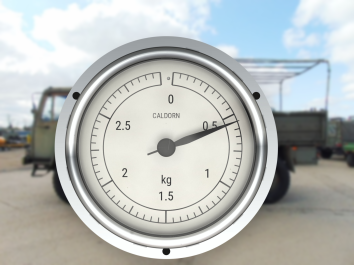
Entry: 0.55 kg
